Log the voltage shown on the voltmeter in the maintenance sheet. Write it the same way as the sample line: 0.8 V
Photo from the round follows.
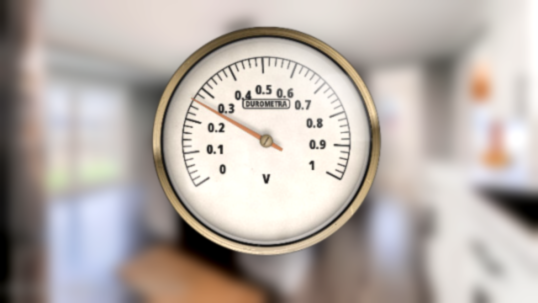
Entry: 0.26 V
